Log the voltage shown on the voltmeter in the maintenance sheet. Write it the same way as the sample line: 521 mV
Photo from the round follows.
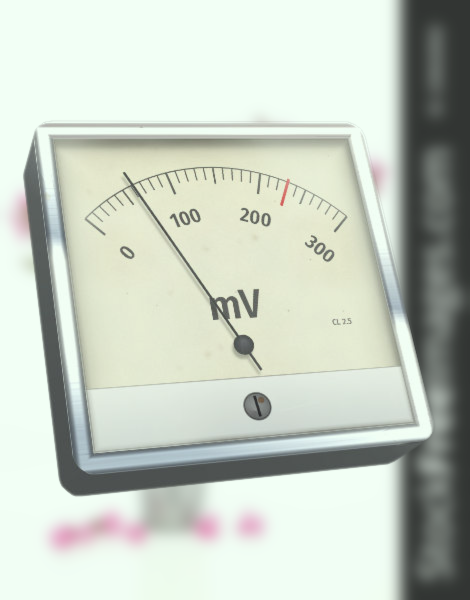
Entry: 60 mV
